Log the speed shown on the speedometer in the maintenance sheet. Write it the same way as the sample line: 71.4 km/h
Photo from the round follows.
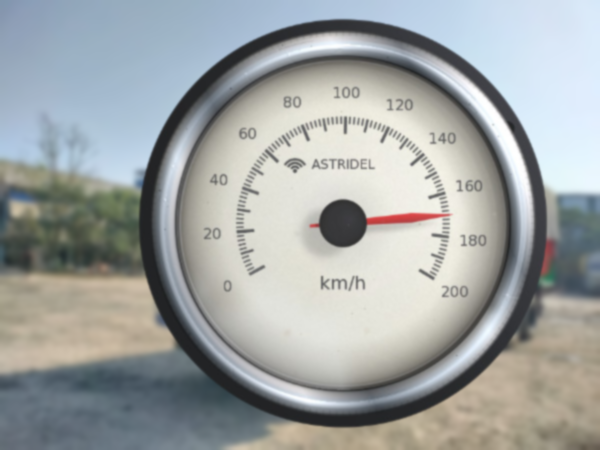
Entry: 170 km/h
